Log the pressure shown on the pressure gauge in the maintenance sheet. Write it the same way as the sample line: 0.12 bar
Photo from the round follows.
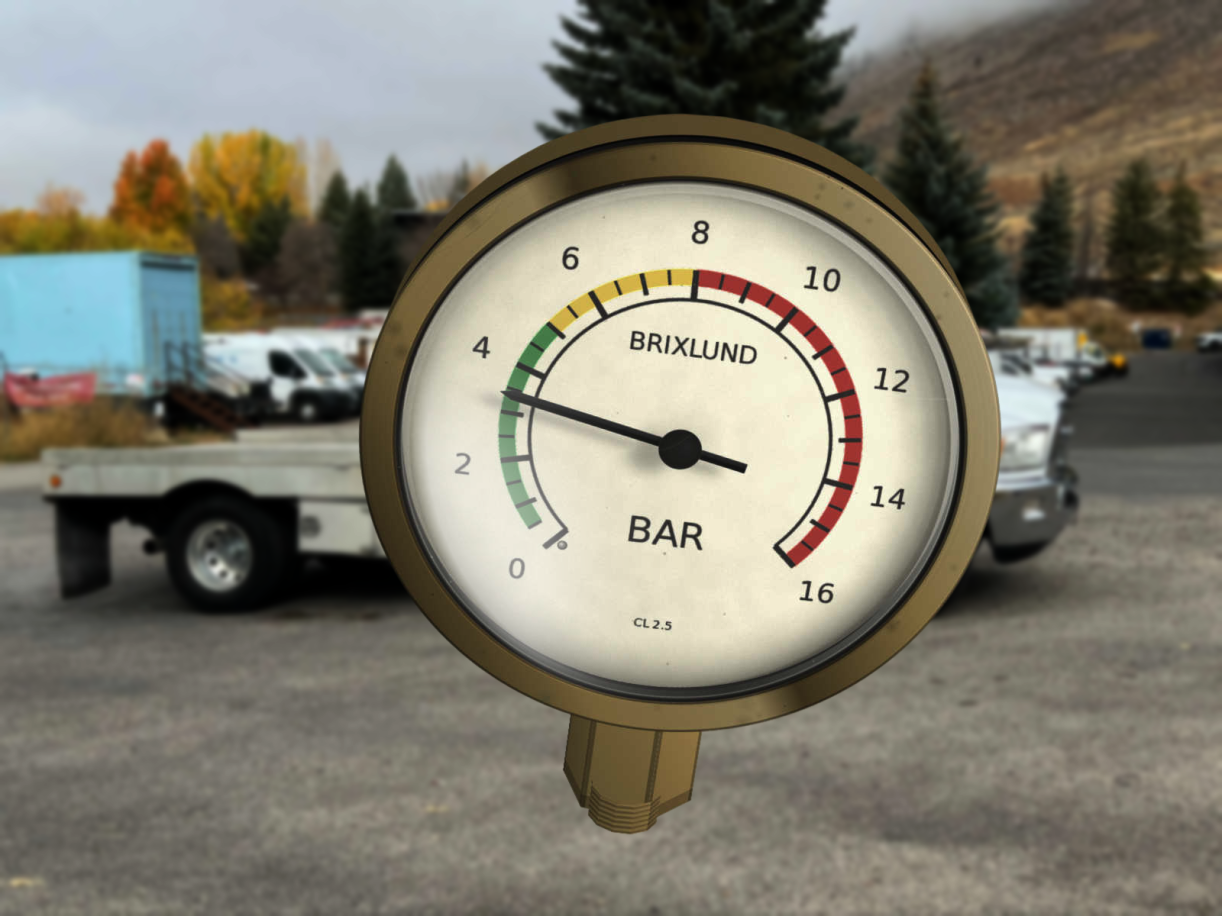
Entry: 3.5 bar
